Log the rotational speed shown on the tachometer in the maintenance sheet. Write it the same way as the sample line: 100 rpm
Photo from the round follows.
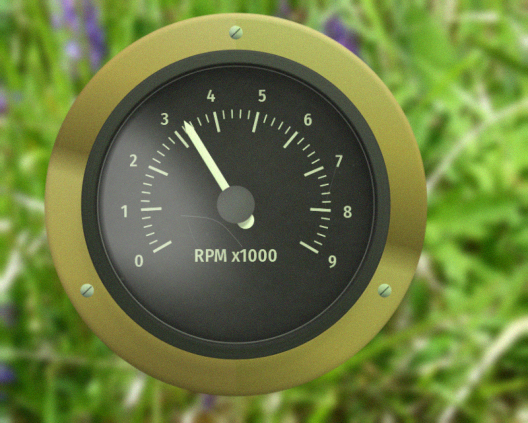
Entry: 3300 rpm
